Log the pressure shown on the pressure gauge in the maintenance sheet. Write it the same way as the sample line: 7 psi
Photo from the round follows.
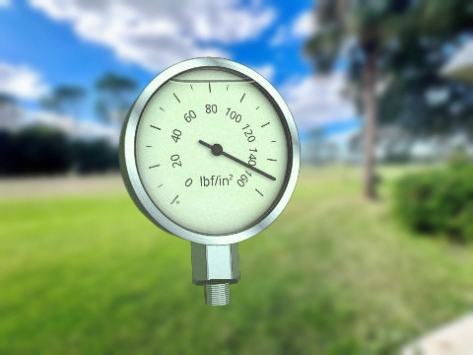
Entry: 150 psi
